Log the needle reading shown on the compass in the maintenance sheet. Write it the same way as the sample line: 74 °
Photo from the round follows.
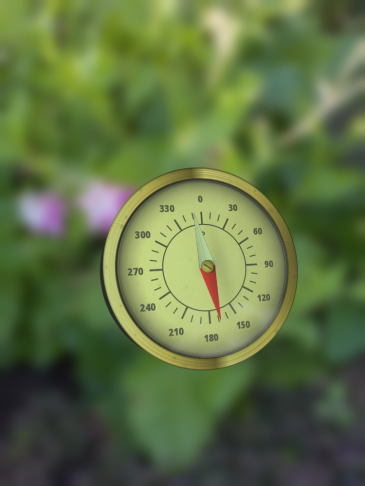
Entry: 170 °
